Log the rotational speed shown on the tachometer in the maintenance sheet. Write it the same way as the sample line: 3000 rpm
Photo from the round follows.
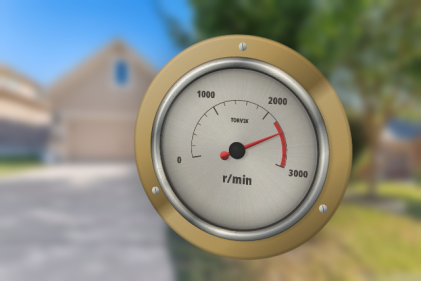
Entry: 2400 rpm
